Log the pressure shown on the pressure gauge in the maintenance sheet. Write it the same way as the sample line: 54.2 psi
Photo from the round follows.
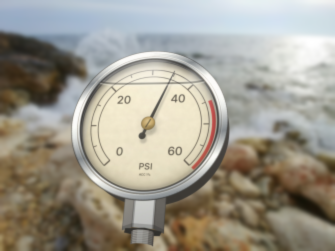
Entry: 35 psi
